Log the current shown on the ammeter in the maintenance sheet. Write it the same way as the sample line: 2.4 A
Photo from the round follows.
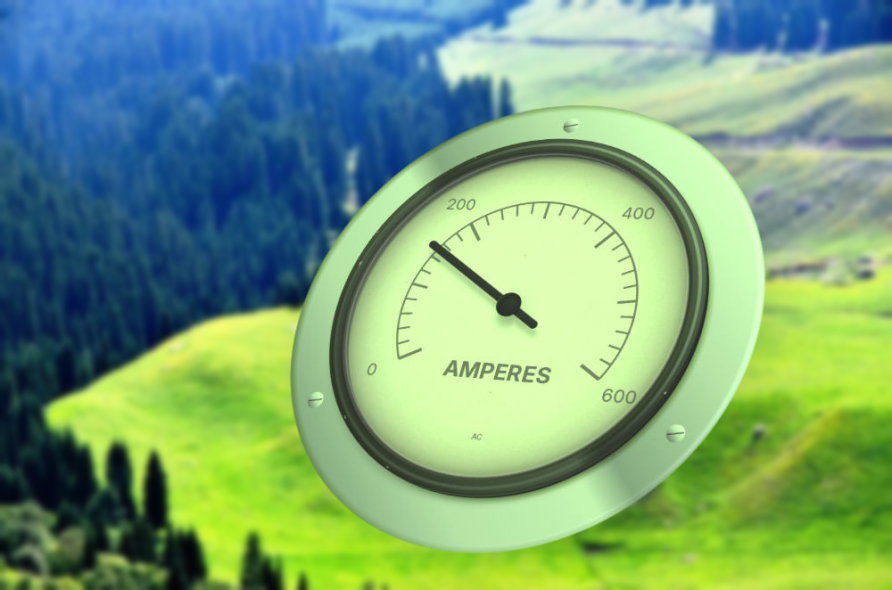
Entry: 150 A
